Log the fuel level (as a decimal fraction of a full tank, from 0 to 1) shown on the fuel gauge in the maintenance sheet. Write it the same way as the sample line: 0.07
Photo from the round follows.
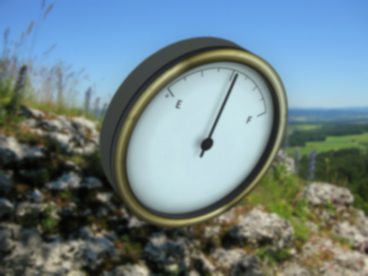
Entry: 0.5
